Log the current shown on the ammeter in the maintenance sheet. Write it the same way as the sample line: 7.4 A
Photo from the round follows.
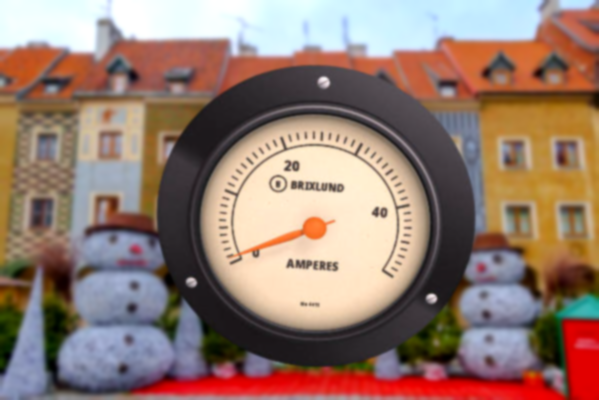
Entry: 1 A
